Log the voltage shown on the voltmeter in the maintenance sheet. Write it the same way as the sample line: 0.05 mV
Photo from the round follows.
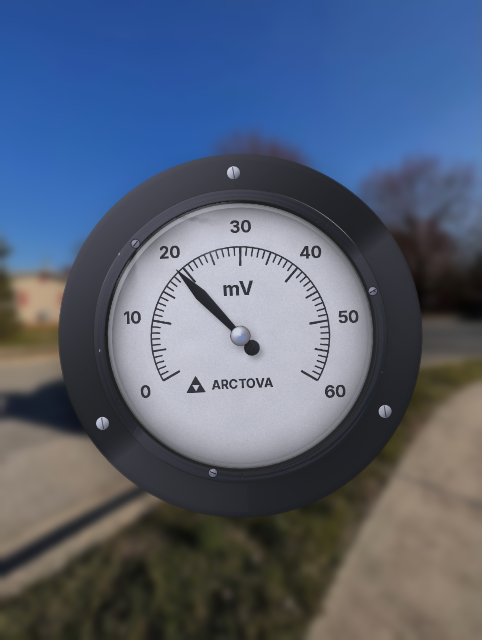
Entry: 19 mV
